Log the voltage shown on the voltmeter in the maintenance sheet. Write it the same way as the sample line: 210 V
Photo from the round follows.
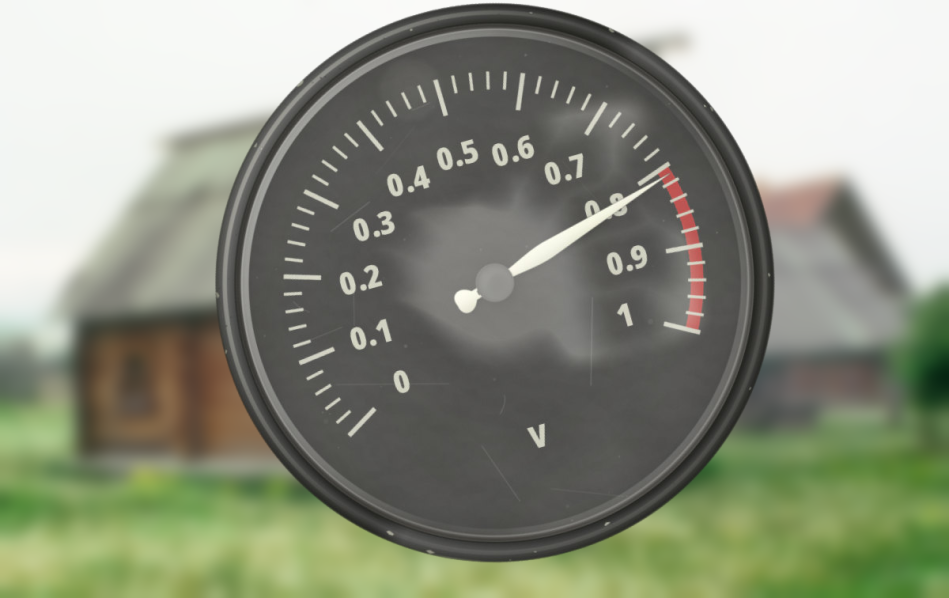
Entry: 0.81 V
